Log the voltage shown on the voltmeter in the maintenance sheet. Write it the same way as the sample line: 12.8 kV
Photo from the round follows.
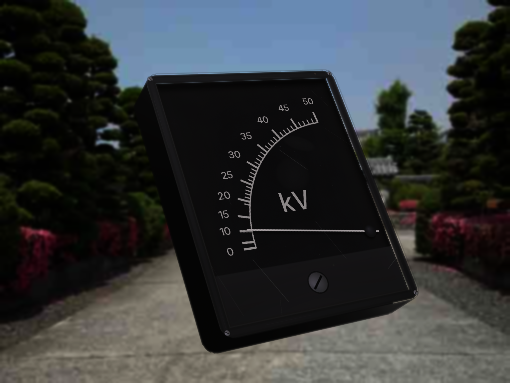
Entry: 10 kV
